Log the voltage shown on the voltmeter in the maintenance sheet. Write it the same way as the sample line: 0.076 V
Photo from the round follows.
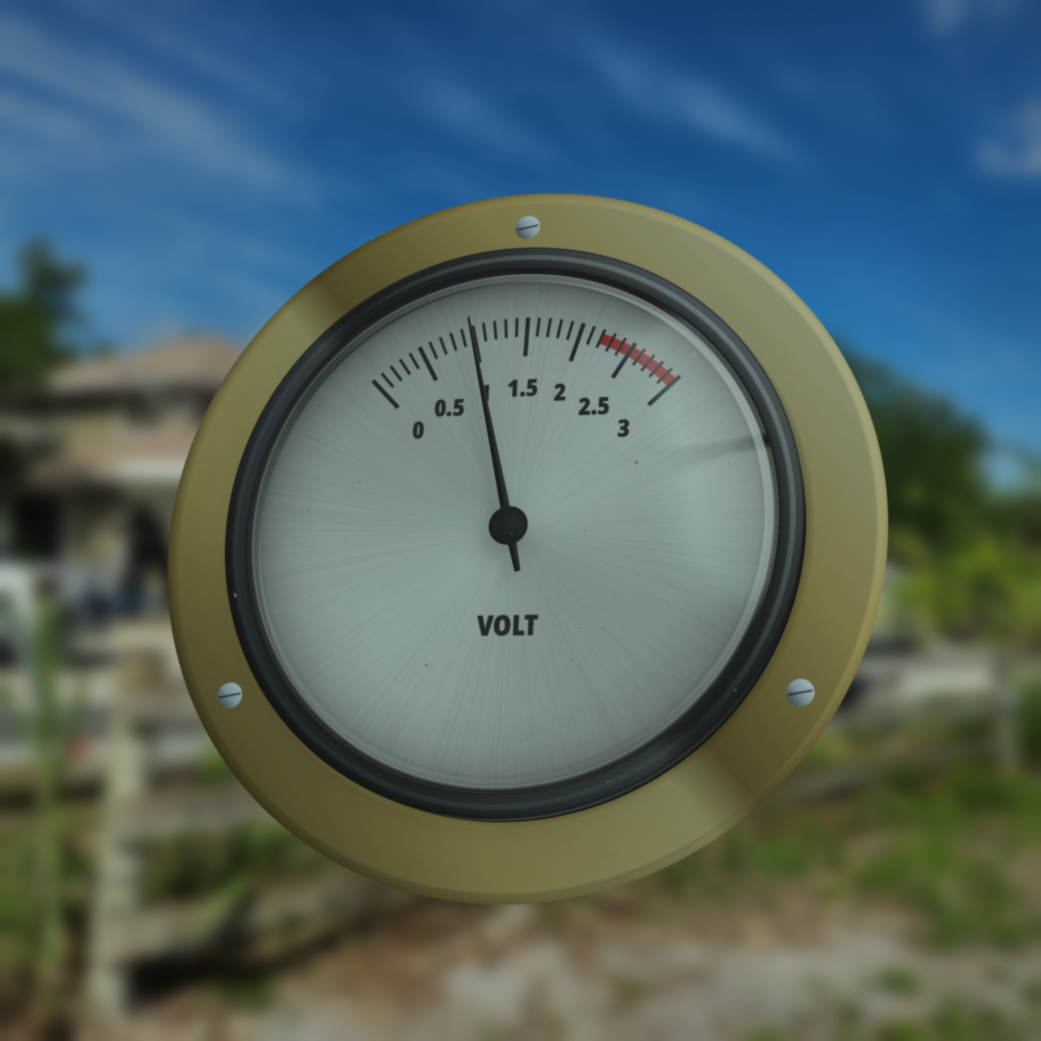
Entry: 1 V
